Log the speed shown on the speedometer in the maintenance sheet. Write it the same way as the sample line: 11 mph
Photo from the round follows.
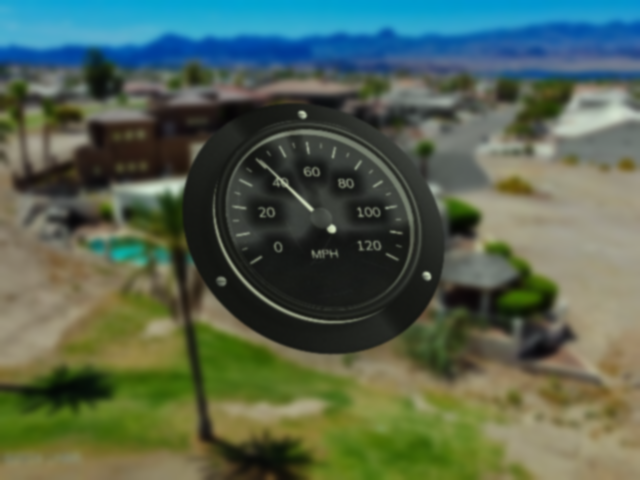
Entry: 40 mph
